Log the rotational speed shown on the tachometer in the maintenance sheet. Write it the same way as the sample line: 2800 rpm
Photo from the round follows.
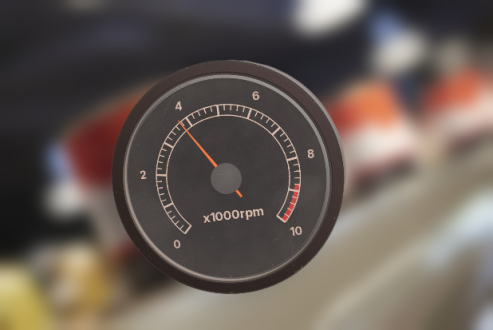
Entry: 3800 rpm
